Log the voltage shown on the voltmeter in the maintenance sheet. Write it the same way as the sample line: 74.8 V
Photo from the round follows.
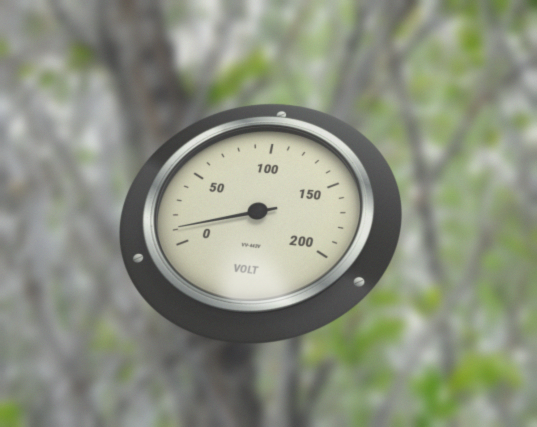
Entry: 10 V
